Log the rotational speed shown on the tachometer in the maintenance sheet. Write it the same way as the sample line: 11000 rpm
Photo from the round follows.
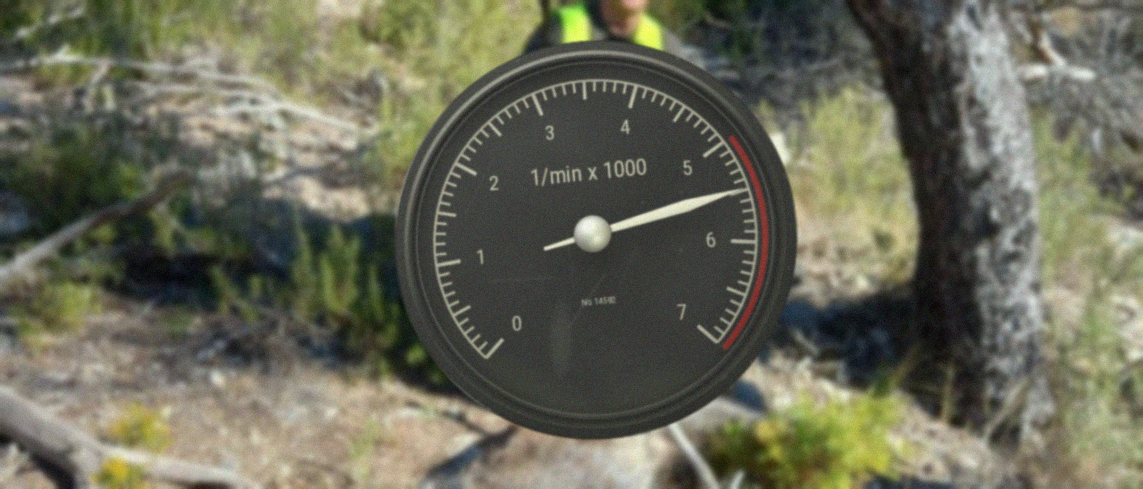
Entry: 5500 rpm
